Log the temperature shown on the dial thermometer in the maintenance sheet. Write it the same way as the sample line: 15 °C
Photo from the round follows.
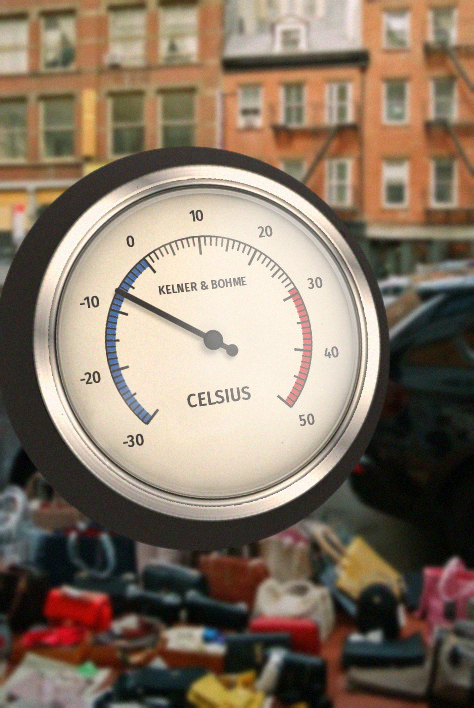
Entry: -7 °C
